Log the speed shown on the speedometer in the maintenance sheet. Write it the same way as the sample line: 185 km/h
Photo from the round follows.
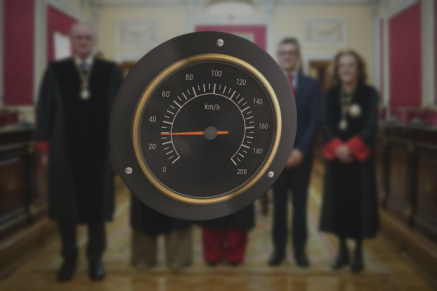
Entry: 30 km/h
